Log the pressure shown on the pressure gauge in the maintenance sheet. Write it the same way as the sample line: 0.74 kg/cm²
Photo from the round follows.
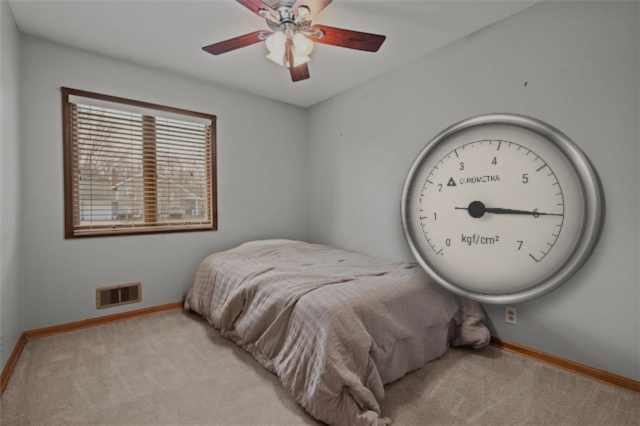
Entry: 6 kg/cm²
